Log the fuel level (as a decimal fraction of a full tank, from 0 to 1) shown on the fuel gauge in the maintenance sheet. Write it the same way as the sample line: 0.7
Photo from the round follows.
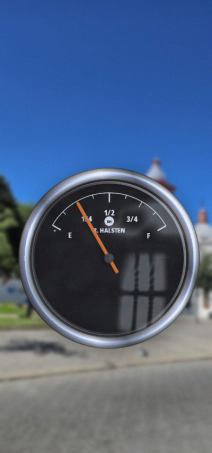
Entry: 0.25
